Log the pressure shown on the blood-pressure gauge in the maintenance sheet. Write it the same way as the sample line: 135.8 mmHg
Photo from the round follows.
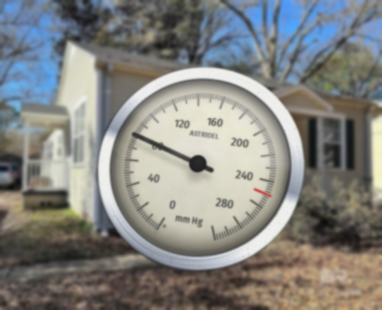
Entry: 80 mmHg
